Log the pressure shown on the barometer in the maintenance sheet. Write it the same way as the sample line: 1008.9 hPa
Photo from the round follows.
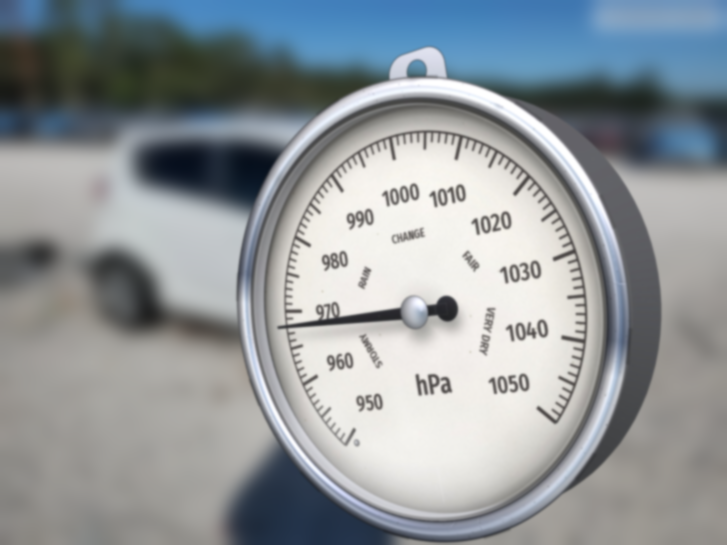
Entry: 968 hPa
